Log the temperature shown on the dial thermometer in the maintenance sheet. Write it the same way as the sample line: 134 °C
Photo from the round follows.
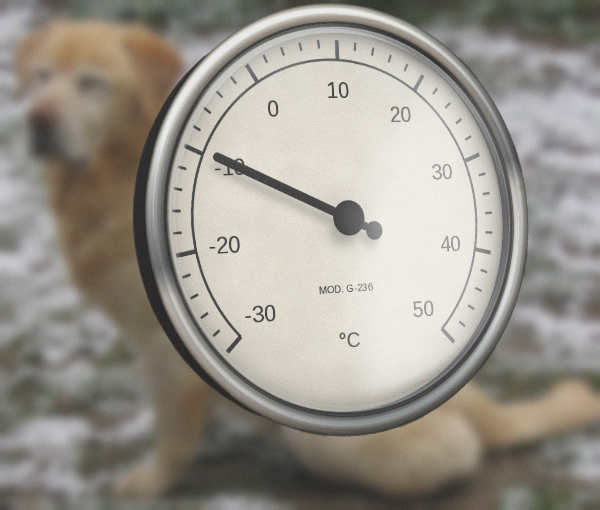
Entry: -10 °C
